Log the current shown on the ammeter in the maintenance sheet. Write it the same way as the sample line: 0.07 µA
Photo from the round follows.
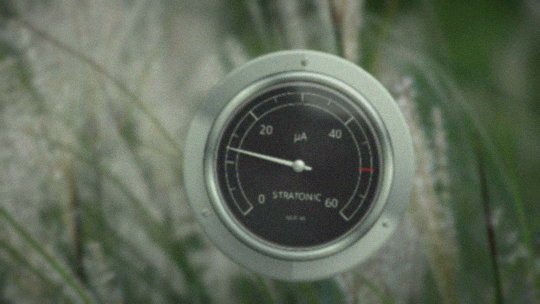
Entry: 12.5 µA
